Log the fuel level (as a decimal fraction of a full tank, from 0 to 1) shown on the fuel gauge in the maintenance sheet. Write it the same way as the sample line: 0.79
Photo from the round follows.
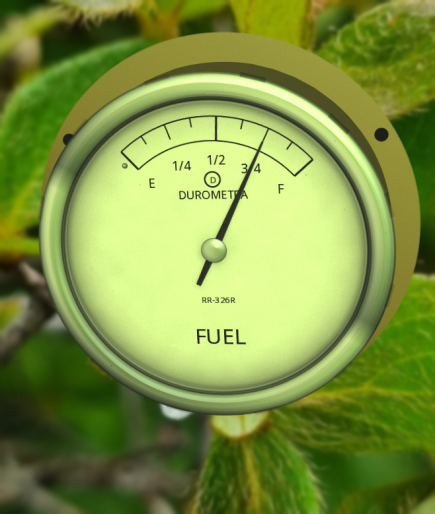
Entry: 0.75
